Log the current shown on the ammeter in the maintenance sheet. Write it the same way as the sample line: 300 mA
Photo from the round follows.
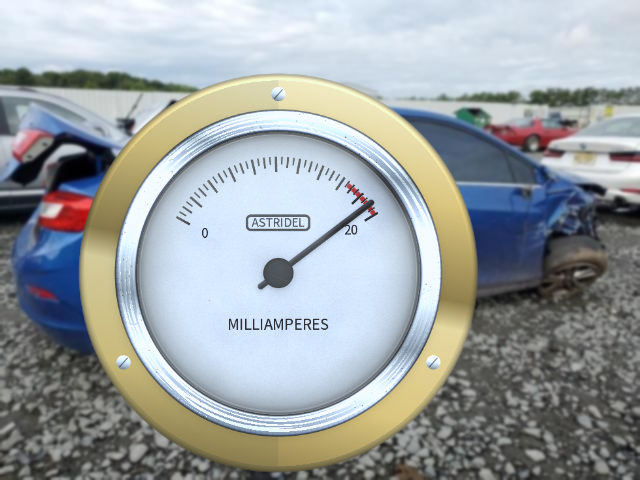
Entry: 19 mA
